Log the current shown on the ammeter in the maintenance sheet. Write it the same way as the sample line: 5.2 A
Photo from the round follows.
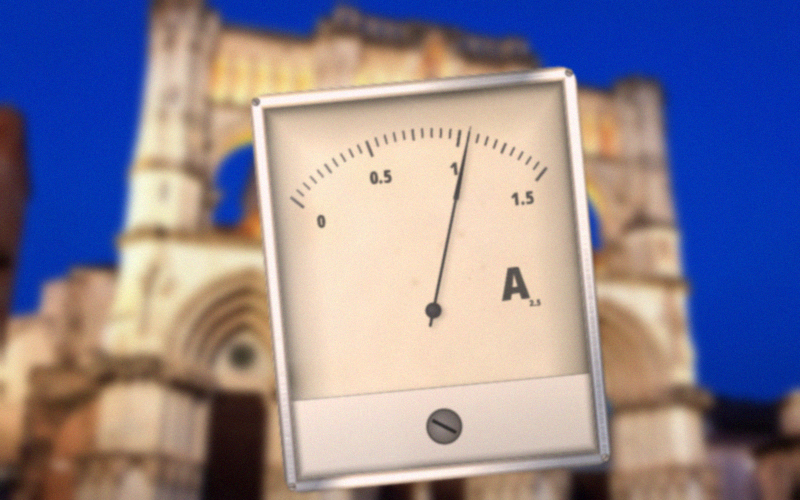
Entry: 1.05 A
